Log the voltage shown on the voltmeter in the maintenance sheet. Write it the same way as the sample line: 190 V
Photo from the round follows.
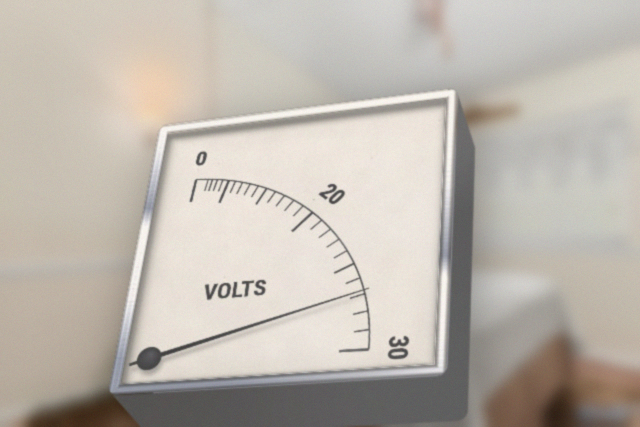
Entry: 27 V
